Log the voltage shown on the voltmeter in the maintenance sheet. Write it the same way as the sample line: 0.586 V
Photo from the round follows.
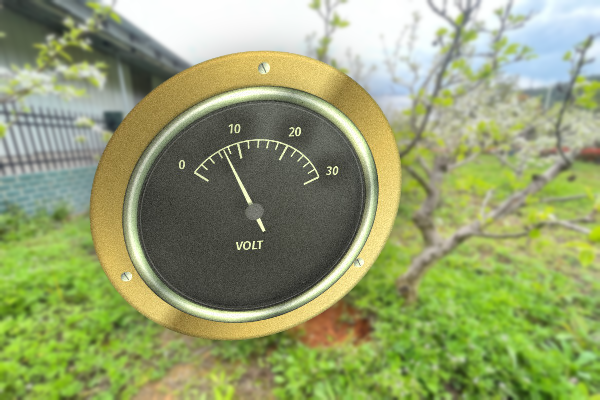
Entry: 7 V
